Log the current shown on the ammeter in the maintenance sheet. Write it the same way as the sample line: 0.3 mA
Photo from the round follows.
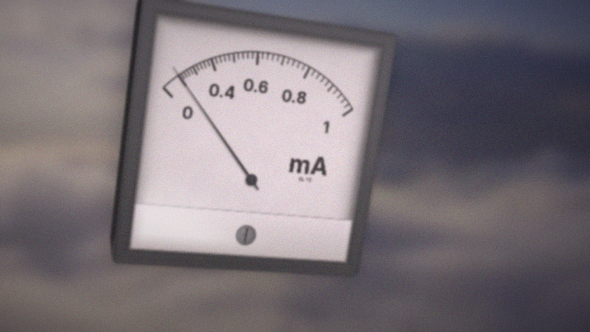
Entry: 0.2 mA
